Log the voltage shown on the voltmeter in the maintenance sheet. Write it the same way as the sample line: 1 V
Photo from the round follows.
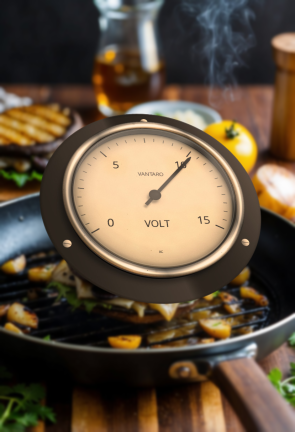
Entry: 10.25 V
